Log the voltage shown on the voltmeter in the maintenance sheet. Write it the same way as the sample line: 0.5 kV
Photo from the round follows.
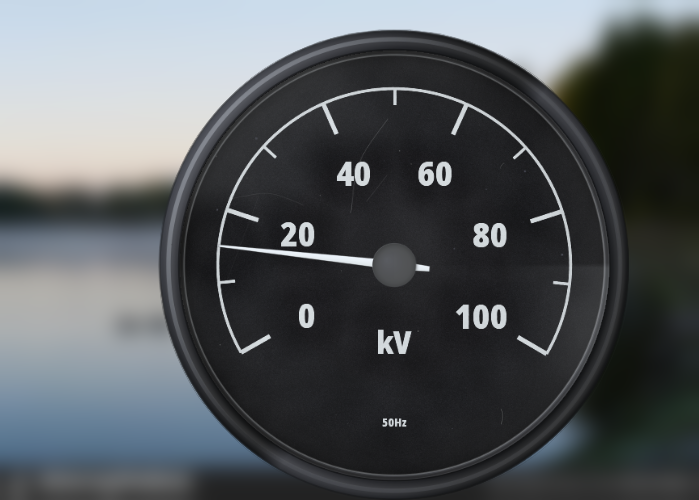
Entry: 15 kV
